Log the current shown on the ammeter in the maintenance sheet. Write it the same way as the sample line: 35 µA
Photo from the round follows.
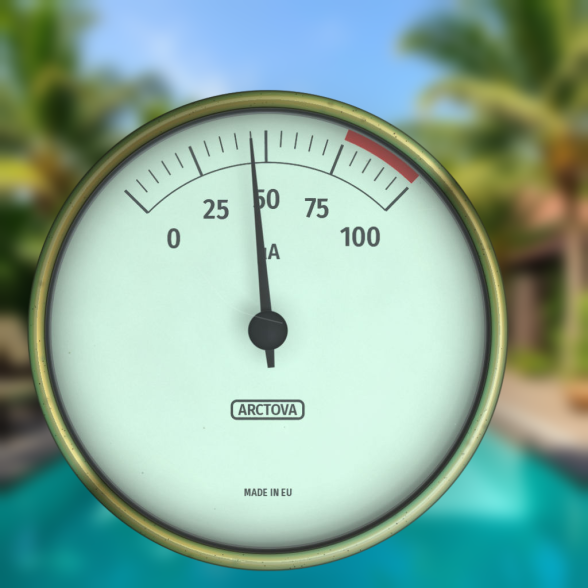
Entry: 45 µA
